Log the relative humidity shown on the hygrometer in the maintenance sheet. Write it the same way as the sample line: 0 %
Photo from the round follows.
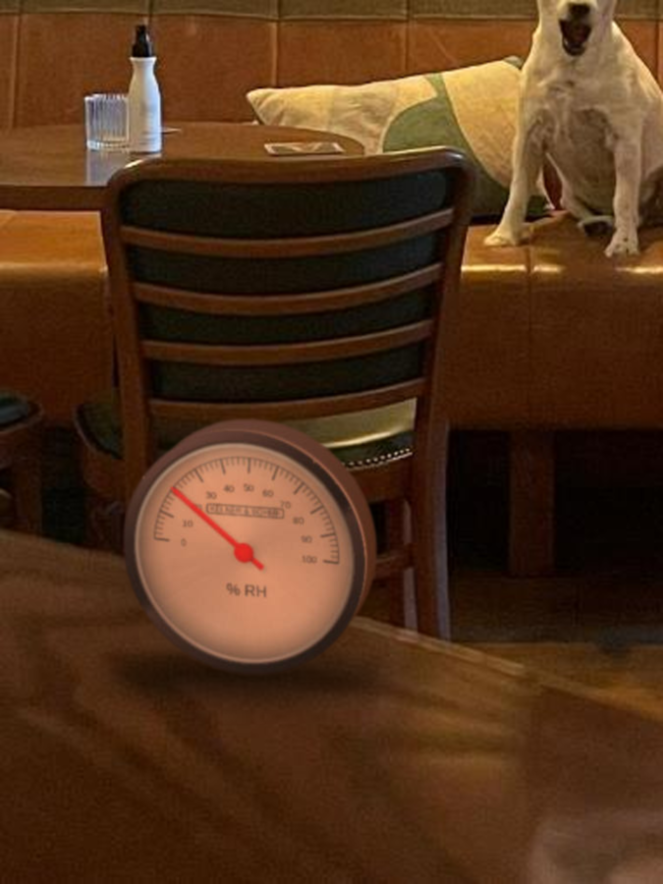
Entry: 20 %
